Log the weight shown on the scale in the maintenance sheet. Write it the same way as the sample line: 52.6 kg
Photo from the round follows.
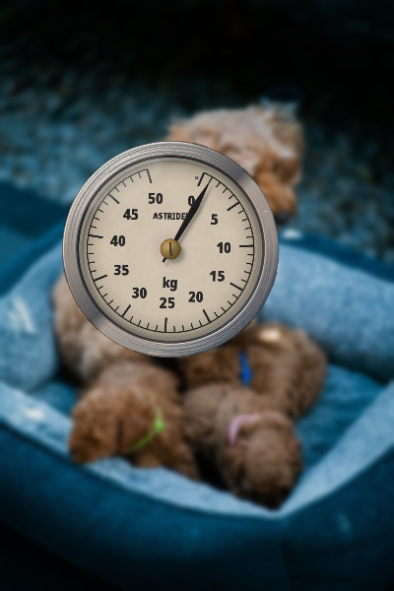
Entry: 1 kg
